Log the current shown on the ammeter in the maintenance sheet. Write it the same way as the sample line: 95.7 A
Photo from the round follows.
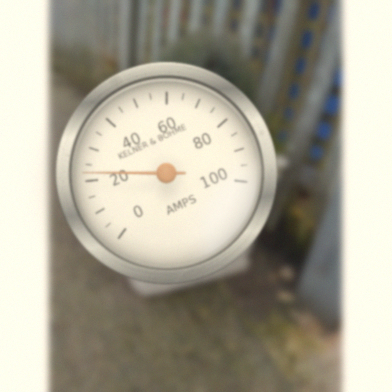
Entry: 22.5 A
